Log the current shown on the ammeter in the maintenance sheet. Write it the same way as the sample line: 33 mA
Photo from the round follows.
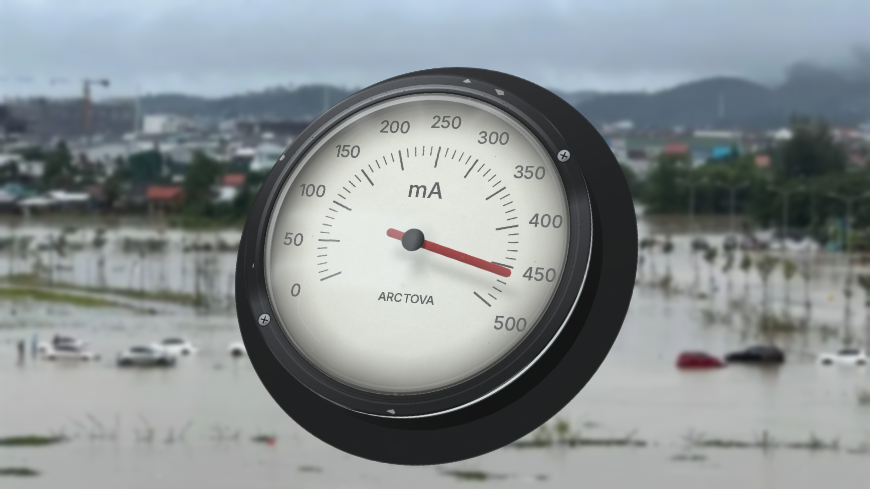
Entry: 460 mA
